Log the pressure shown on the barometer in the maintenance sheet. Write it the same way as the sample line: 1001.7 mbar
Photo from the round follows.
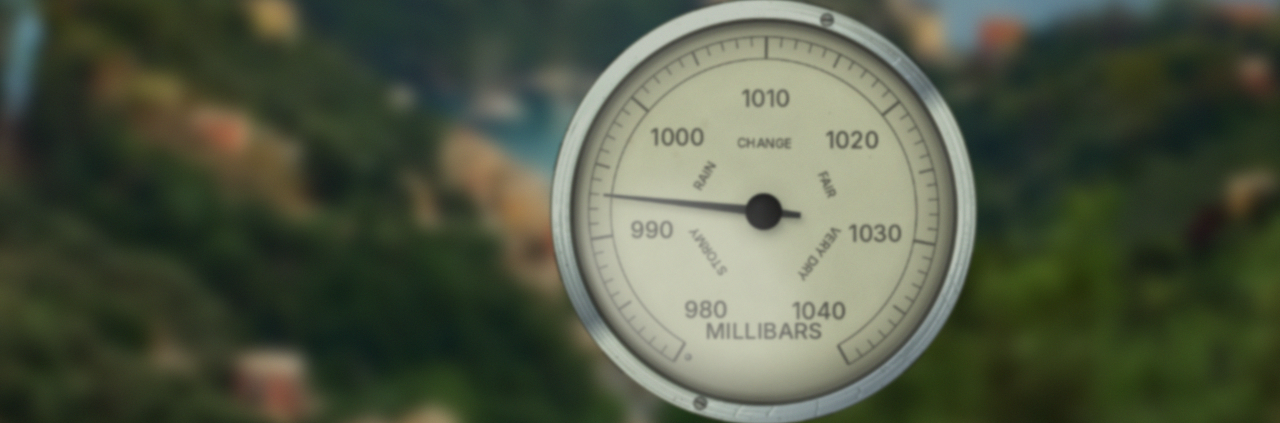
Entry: 993 mbar
